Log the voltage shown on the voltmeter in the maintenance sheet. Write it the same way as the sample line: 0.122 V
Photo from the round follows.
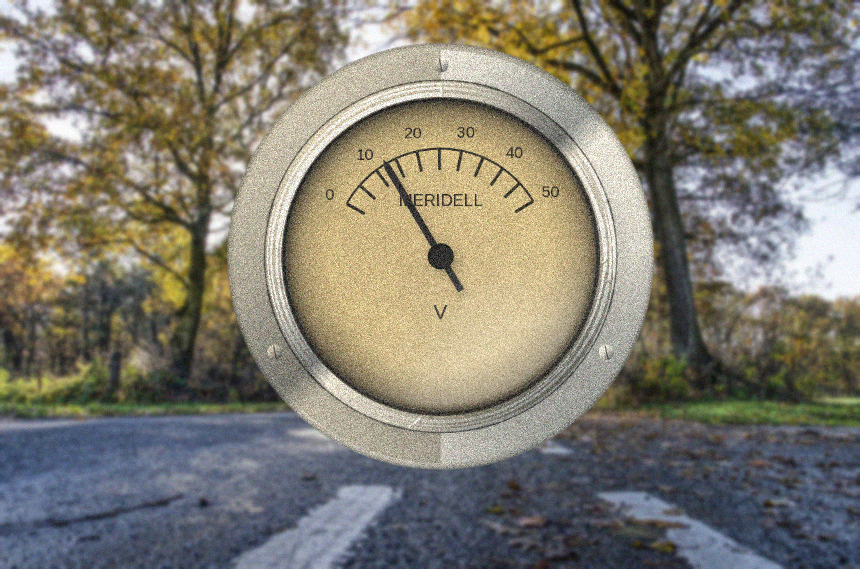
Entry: 12.5 V
